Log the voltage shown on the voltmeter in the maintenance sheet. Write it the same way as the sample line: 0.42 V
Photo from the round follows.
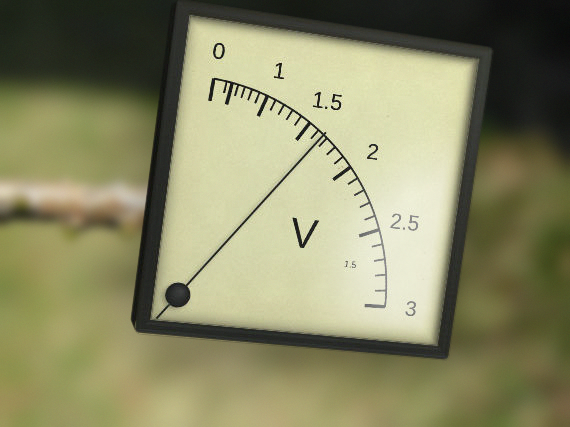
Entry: 1.65 V
